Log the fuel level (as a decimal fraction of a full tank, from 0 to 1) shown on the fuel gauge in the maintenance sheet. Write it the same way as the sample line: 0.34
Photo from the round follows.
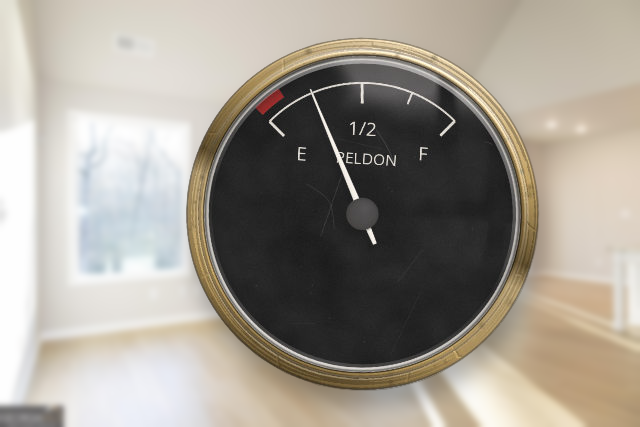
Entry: 0.25
